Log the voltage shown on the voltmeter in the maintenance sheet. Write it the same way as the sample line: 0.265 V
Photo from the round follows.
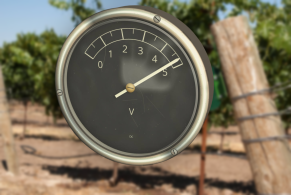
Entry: 4.75 V
